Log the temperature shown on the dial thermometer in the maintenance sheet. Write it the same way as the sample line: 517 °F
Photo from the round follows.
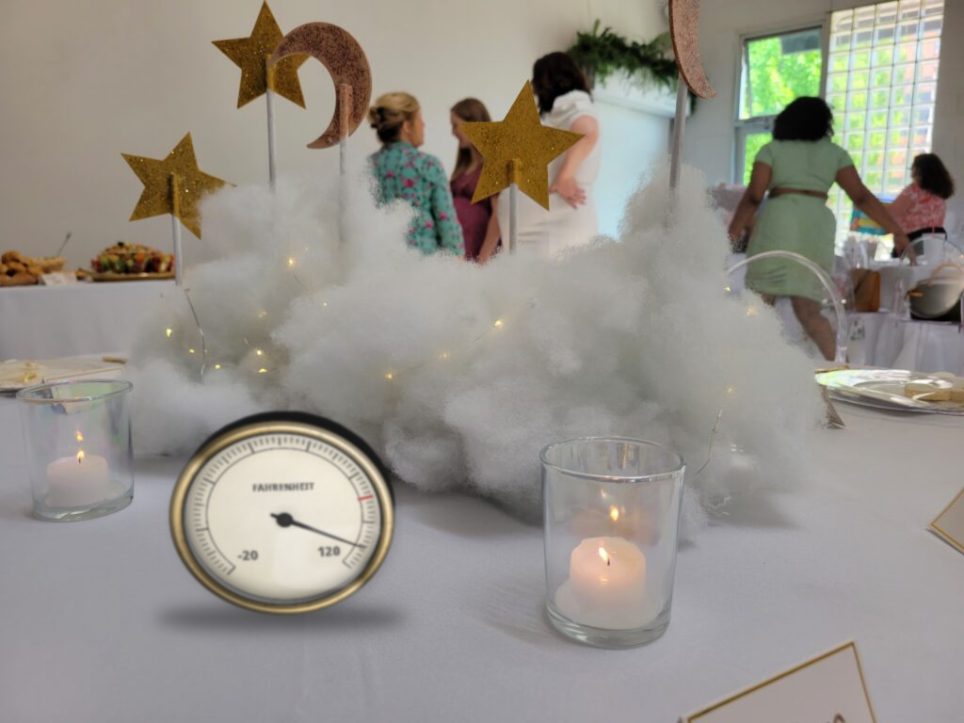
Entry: 110 °F
